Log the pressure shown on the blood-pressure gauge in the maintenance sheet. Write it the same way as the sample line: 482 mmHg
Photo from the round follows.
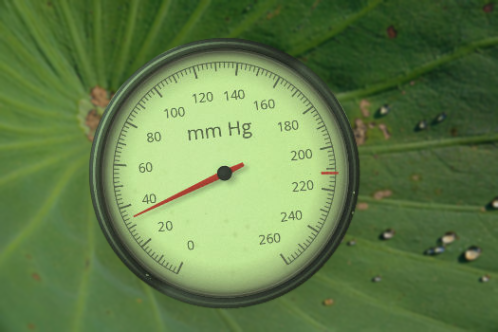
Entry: 34 mmHg
